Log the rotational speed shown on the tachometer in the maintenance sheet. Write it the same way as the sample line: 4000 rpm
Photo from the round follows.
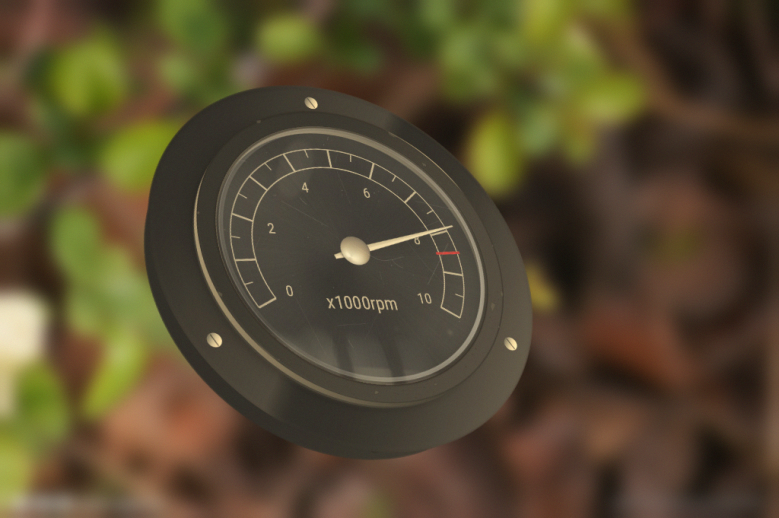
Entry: 8000 rpm
